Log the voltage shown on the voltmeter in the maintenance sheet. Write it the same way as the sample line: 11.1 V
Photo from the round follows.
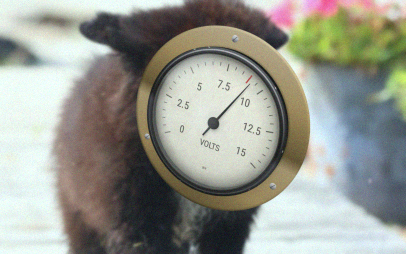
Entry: 9.25 V
